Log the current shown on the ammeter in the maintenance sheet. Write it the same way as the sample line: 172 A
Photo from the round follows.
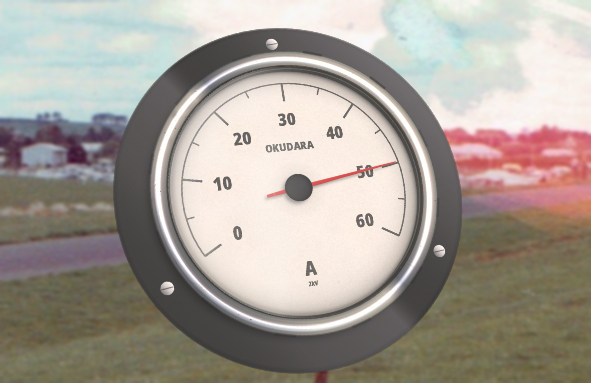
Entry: 50 A
